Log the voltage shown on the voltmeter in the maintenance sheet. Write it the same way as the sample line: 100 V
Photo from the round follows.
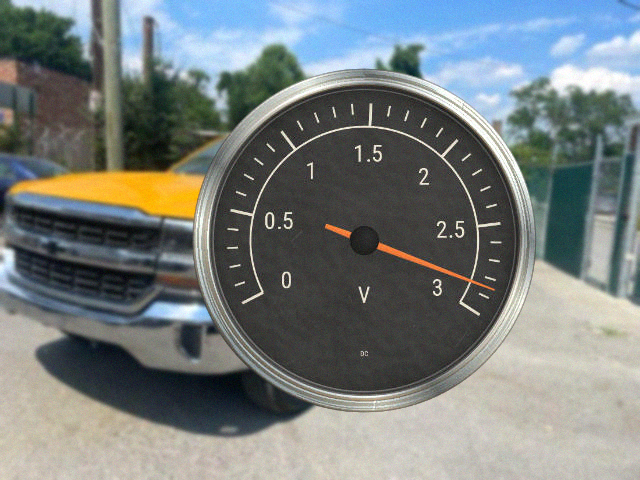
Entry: 2.85 V
